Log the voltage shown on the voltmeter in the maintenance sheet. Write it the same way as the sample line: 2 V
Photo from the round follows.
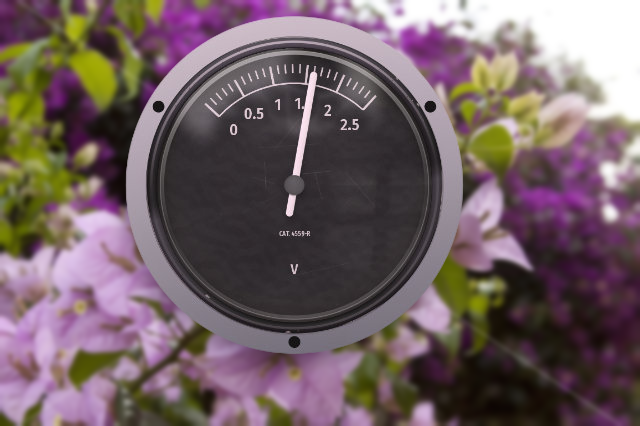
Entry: 1.6 V
